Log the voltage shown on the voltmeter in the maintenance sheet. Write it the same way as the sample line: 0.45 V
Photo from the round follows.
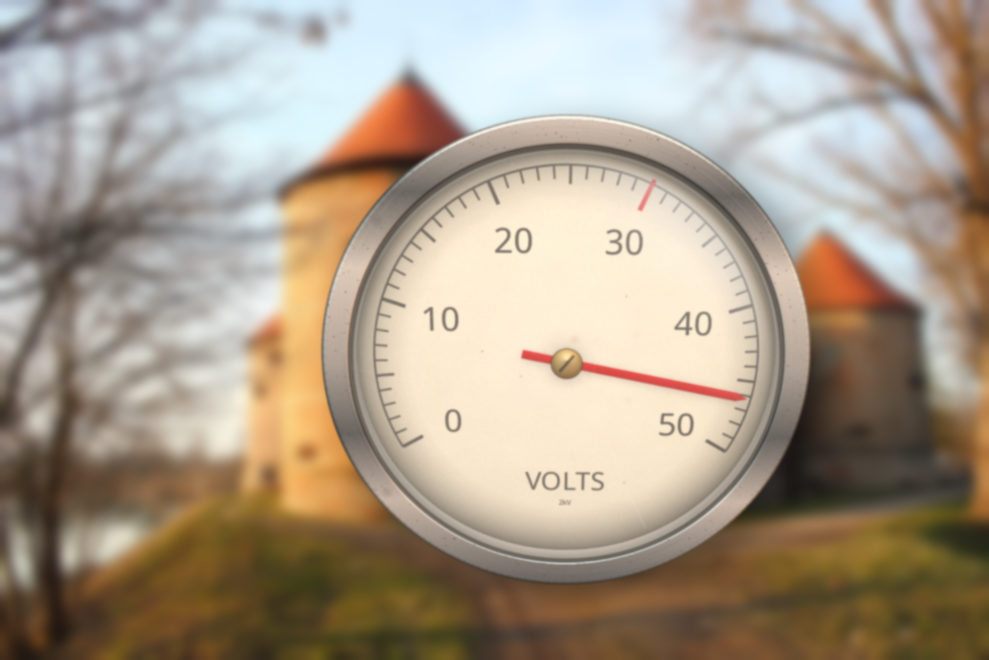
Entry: 46 V
